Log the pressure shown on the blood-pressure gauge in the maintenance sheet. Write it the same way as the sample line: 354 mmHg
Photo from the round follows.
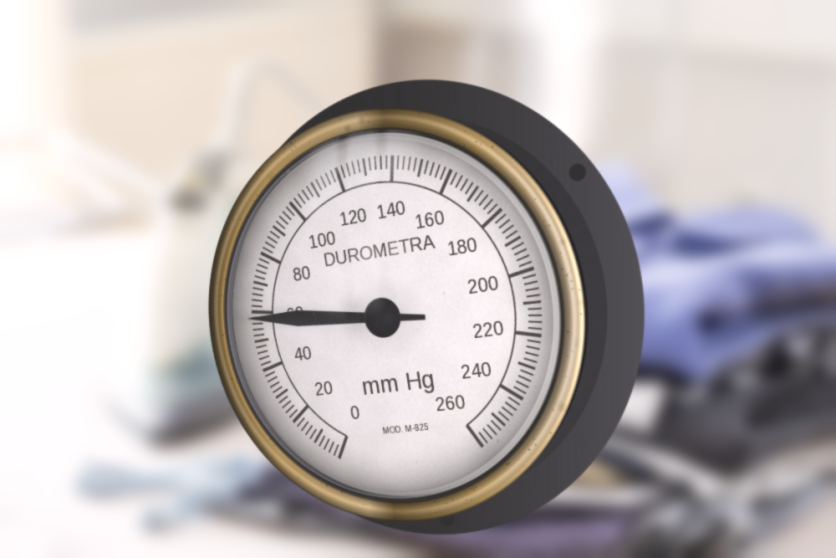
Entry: 58 mmHg
